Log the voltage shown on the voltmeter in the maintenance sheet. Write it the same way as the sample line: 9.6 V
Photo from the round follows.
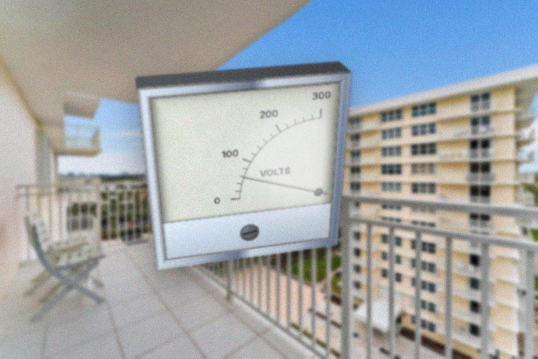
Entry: 60 V
